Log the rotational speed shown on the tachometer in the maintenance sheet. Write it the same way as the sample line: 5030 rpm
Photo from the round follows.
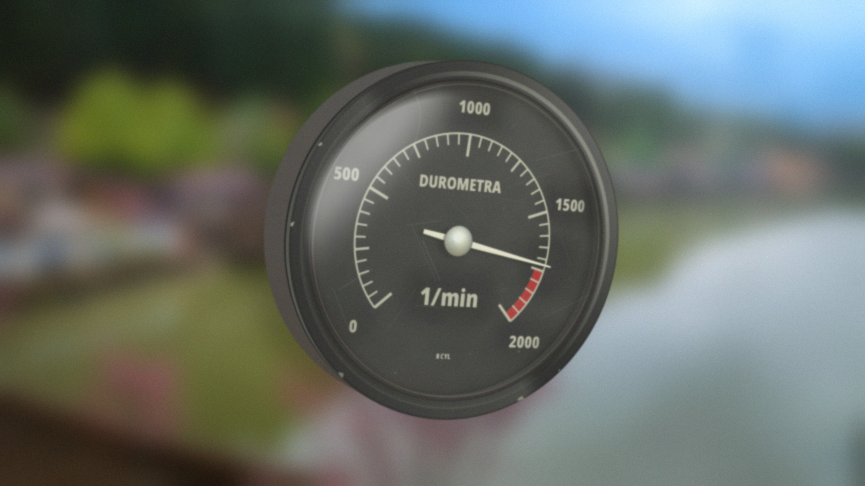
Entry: 1725 rpm
